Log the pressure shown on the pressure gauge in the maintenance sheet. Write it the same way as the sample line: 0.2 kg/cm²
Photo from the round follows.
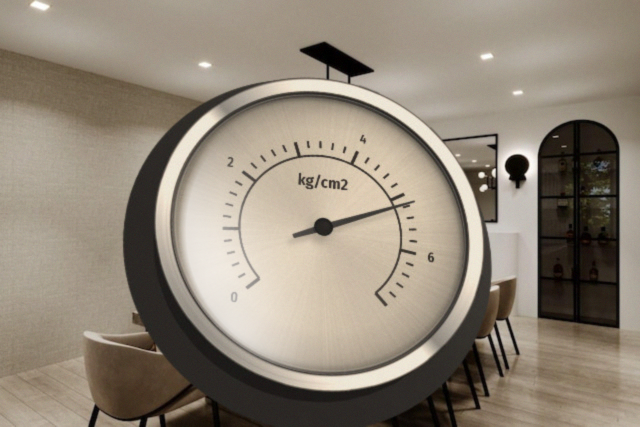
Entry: 5.2 kg/cm²
